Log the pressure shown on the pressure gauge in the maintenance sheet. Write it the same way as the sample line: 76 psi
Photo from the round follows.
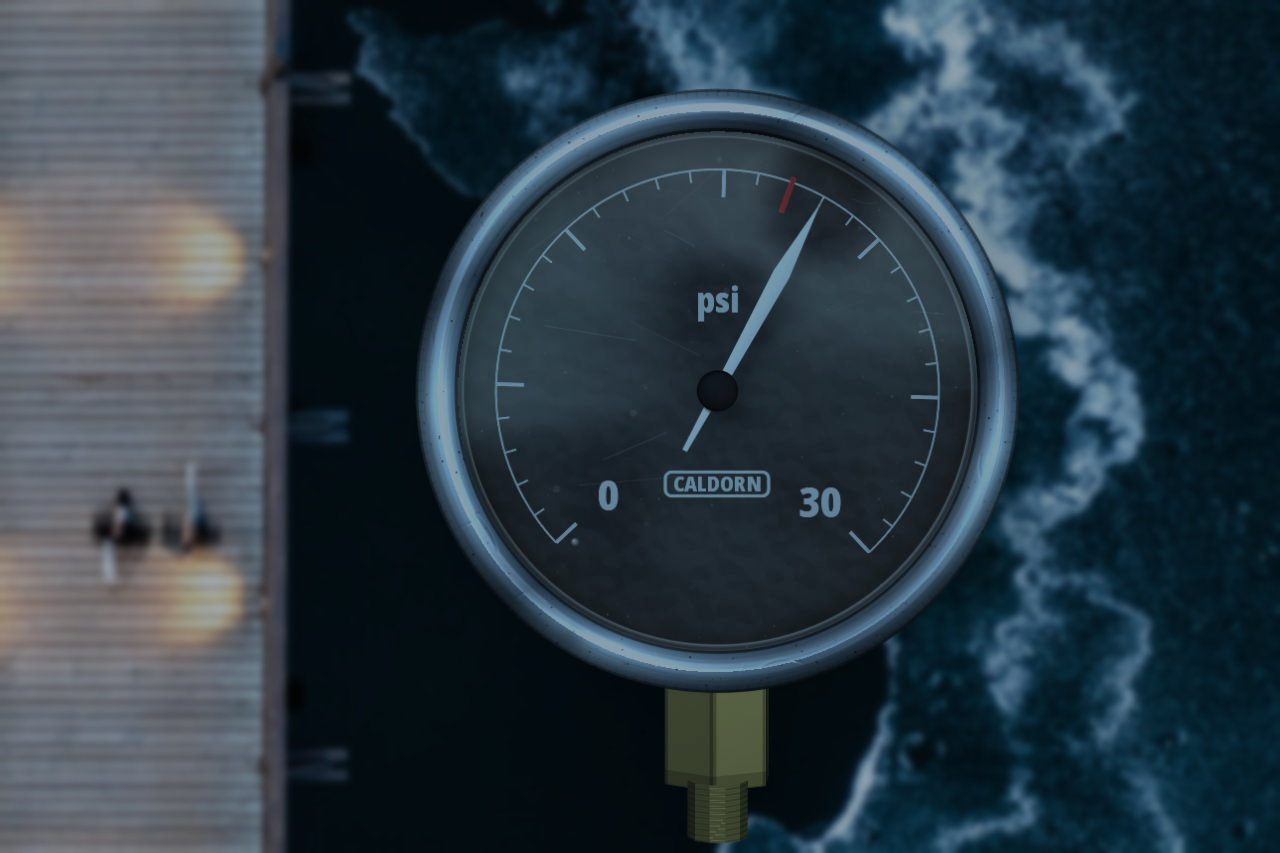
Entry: 18 psi
